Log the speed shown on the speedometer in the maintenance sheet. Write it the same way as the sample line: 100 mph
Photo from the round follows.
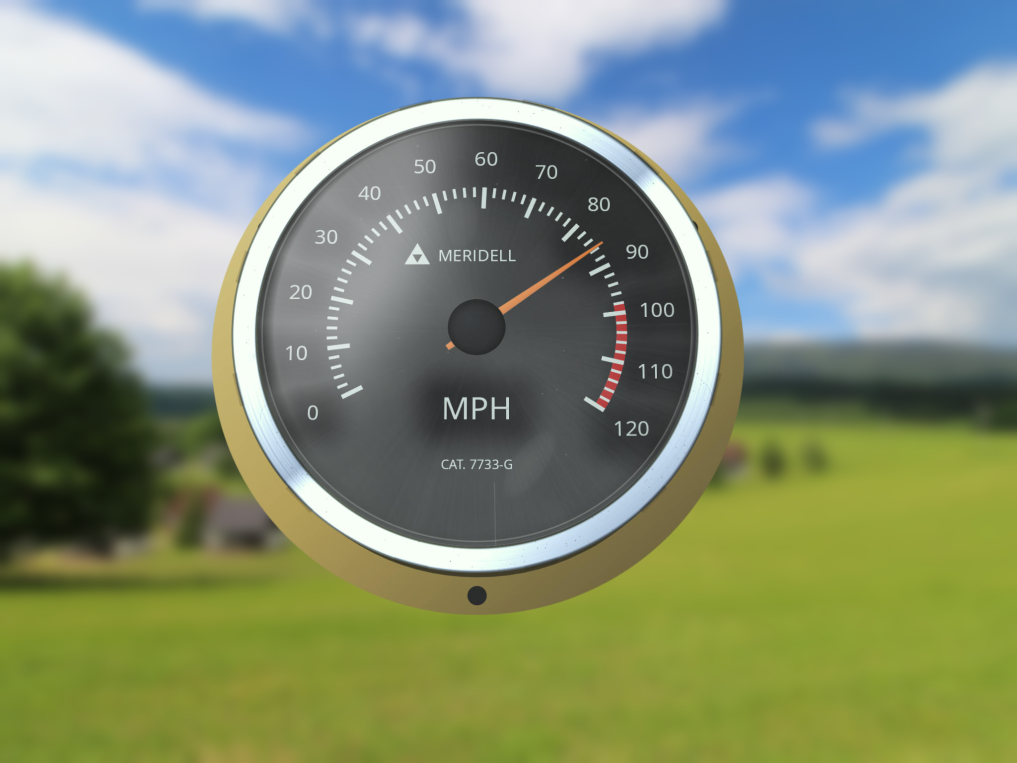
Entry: 86 mph
